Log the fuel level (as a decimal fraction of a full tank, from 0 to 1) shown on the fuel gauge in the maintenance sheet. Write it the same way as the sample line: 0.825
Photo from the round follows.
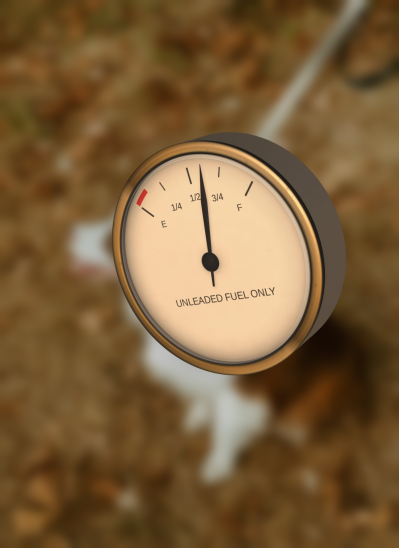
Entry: 0.625
